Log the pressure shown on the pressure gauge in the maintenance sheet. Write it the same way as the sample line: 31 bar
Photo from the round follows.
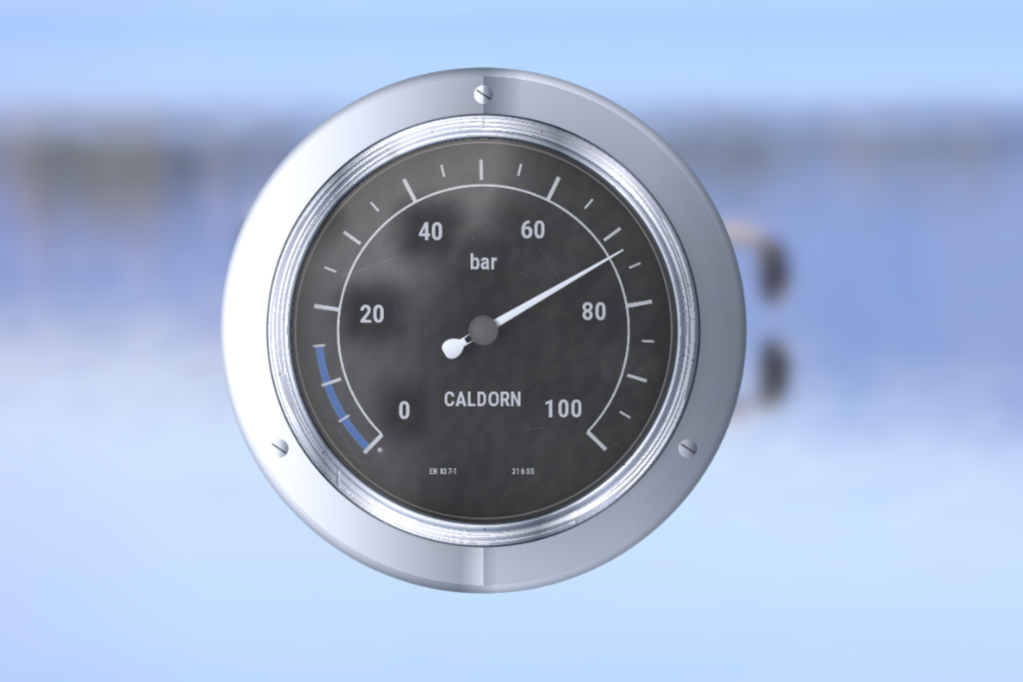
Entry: 72.5 bar
